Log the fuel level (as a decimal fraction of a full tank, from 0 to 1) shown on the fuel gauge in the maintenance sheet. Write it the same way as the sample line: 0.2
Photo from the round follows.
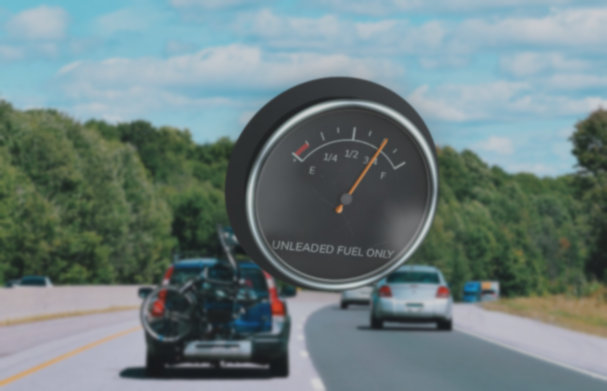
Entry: 0.75
